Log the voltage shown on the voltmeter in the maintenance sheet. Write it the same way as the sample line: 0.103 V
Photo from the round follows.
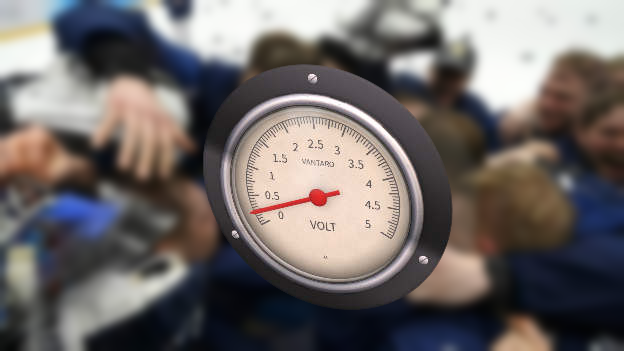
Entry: 0.25 V
